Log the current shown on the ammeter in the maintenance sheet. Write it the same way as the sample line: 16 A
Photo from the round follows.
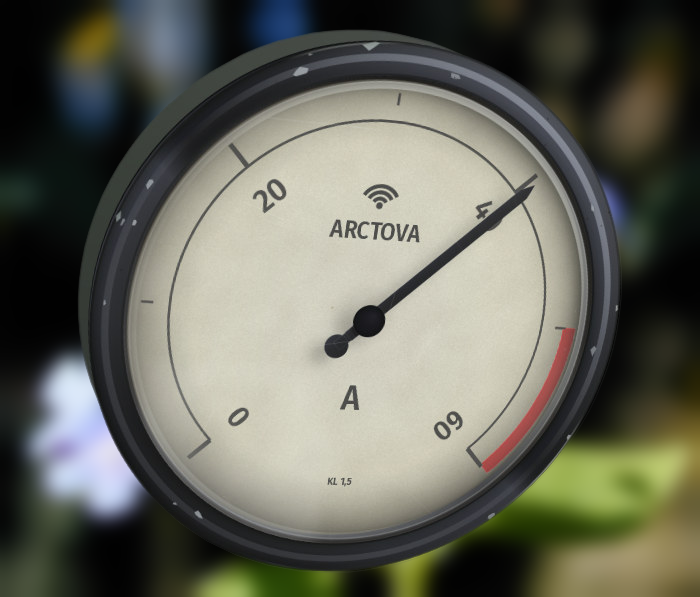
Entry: 40 A
